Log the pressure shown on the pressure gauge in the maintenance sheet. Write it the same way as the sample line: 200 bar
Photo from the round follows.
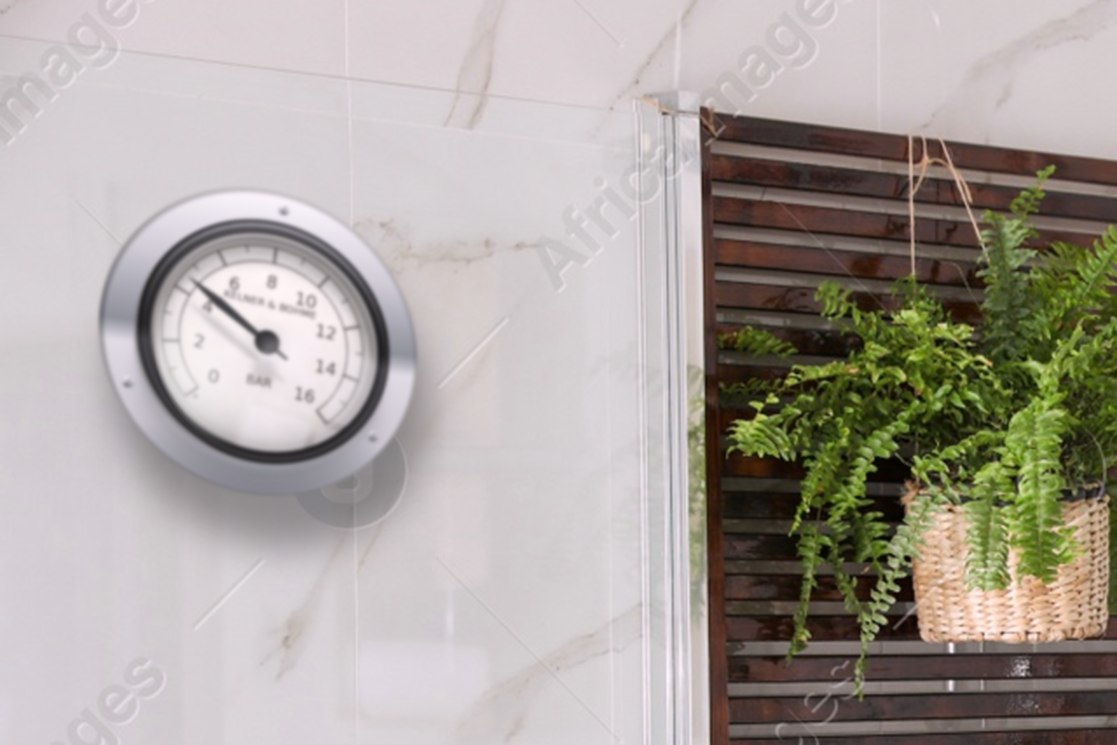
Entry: 4.5 bar
